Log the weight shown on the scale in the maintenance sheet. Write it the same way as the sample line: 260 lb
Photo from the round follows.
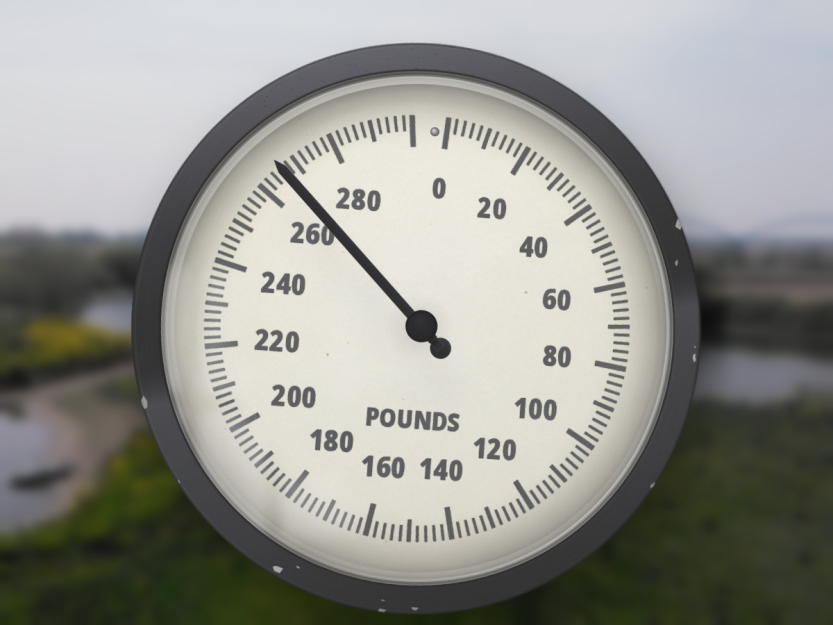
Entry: 266 lb
